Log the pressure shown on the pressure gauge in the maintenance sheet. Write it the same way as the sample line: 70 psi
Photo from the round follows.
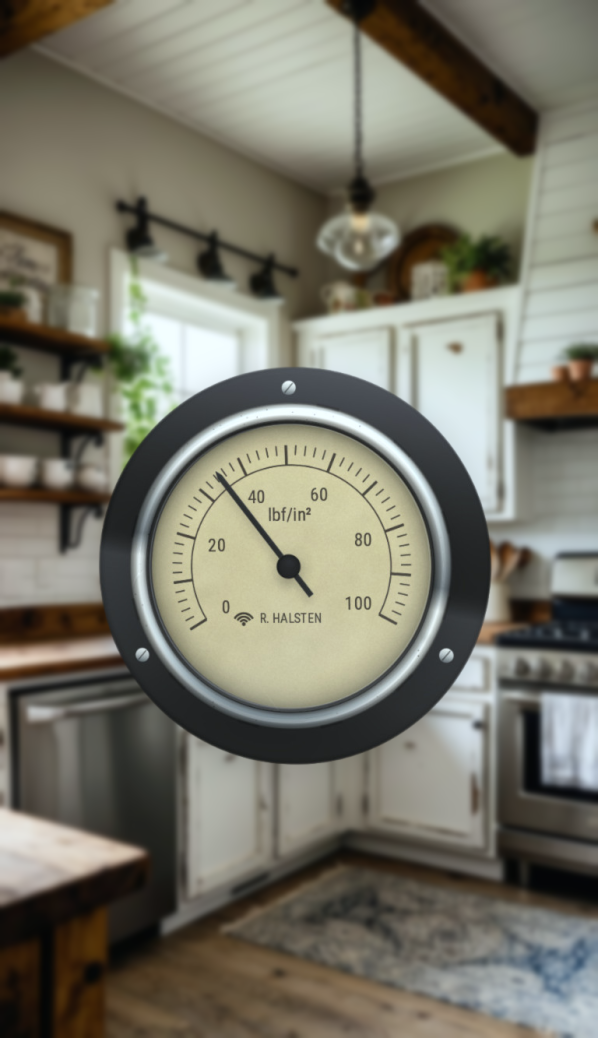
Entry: 35 psi
